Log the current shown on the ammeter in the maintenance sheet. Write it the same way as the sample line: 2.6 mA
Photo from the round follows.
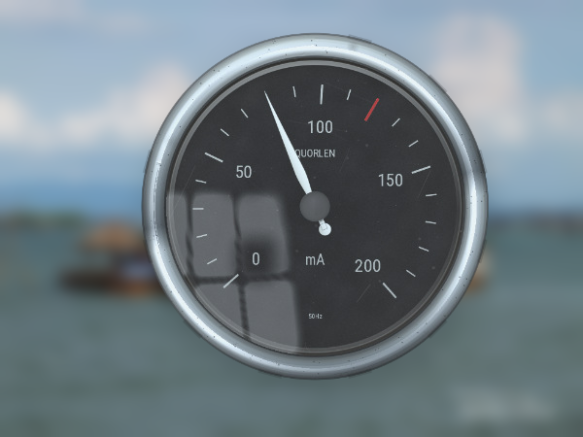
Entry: 80 mA
